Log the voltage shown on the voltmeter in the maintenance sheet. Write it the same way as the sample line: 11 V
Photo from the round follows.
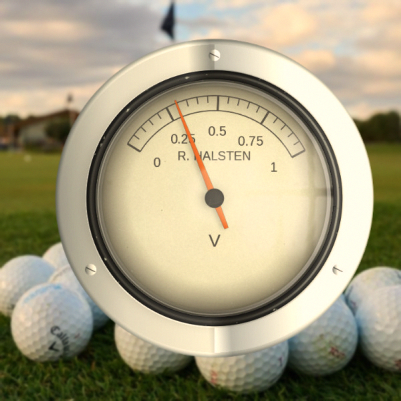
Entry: 0.3 V
